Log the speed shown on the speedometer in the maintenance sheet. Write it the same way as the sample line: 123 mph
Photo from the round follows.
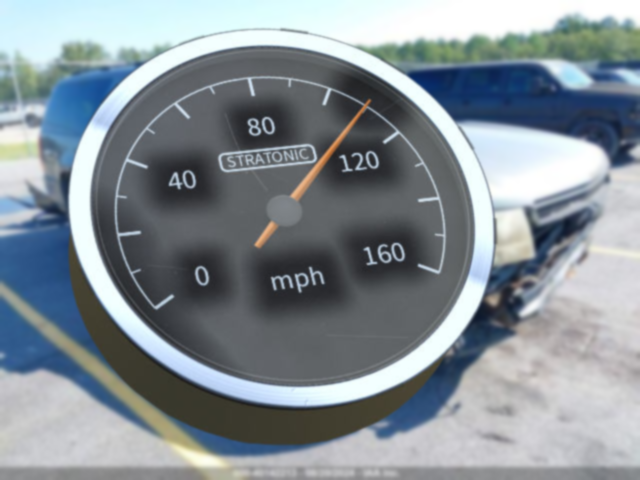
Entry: 110 mph
